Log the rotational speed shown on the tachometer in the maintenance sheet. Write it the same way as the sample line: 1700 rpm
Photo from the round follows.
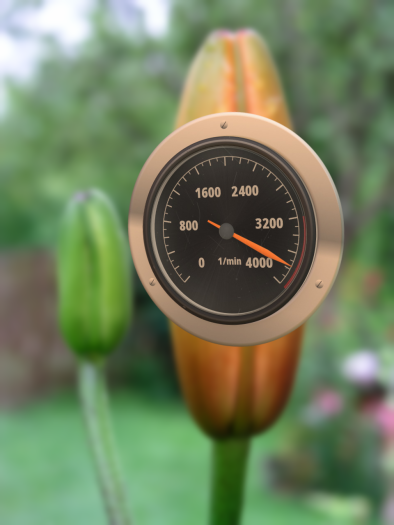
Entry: 3750 rpm
